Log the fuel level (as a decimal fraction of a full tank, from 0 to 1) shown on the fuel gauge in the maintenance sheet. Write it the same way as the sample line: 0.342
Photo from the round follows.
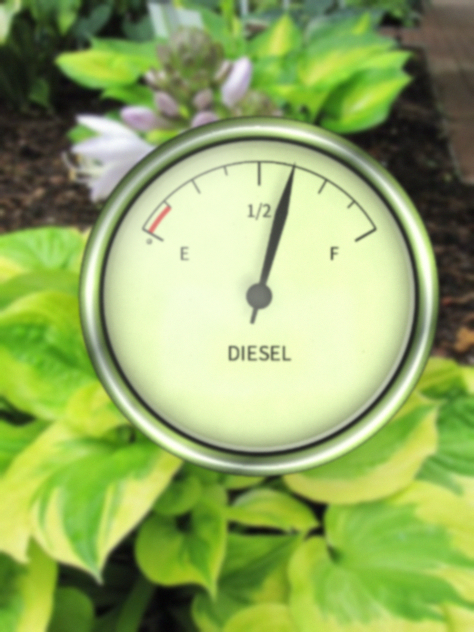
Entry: 0.625
